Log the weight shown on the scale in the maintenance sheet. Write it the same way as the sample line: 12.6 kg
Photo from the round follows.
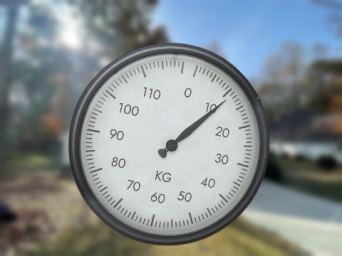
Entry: 11 kg
